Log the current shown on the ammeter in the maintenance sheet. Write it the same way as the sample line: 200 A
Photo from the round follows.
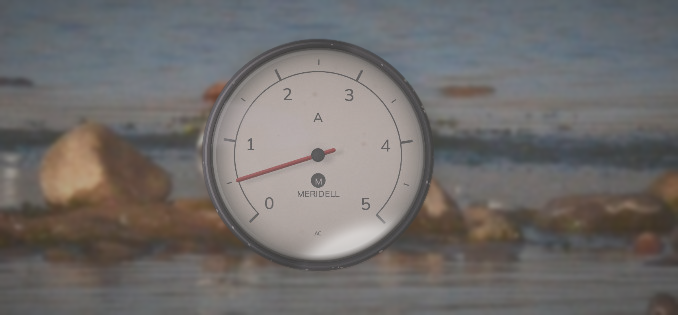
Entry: 0.5 A
